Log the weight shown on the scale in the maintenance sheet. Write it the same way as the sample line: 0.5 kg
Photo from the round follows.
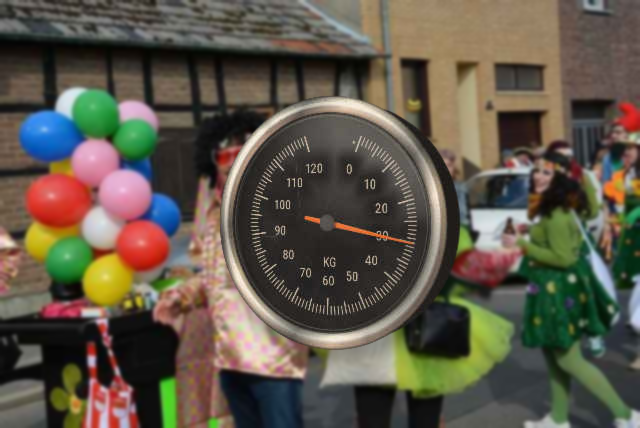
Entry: 30 kg
